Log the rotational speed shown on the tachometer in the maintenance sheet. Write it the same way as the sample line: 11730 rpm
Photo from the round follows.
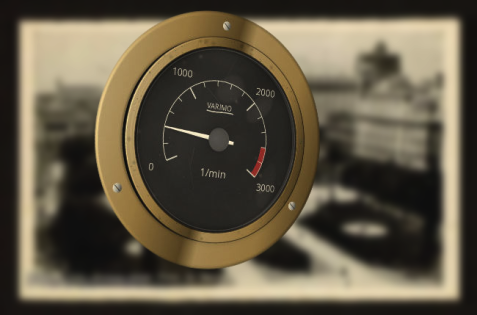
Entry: 400 rpm
